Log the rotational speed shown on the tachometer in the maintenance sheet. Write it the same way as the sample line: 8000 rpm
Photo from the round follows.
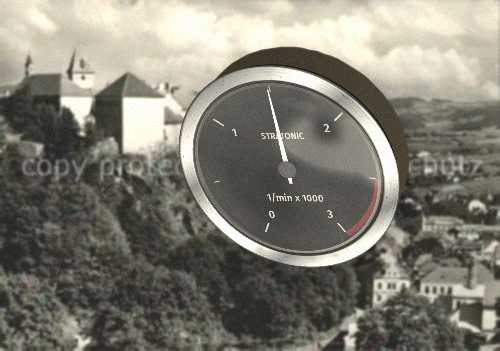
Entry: 1500 rpm
